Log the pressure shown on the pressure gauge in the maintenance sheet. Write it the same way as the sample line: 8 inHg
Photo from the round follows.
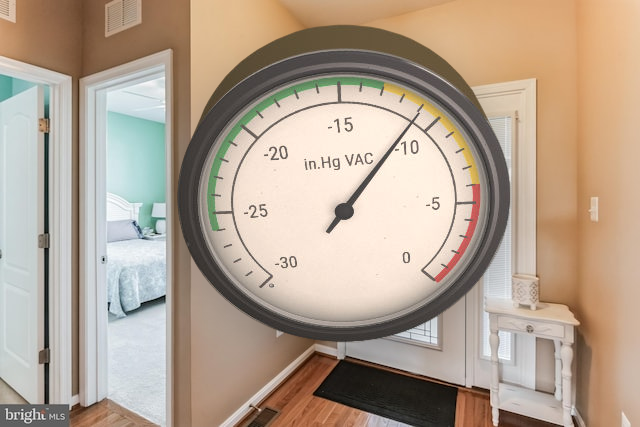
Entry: -11 inHg
